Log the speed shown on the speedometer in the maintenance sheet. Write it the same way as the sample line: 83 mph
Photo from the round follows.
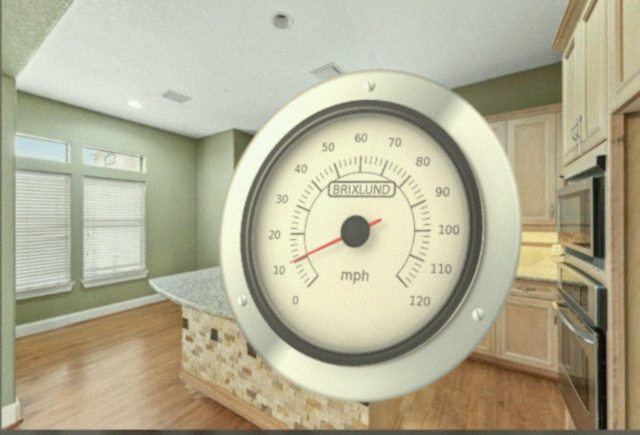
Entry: 10 mph
